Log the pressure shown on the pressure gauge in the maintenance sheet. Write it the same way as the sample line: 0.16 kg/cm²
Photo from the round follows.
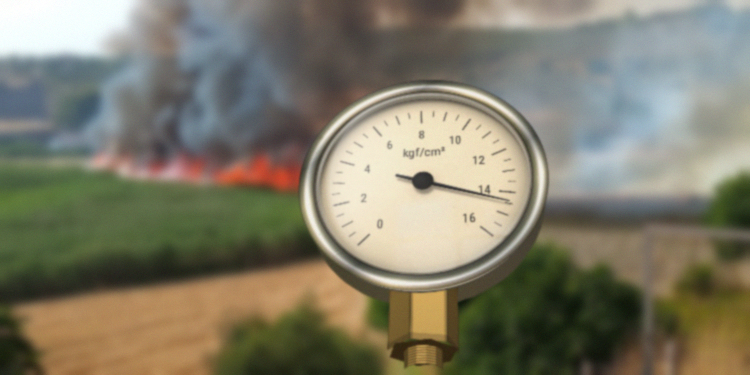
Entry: 14.5 kg/cm²
